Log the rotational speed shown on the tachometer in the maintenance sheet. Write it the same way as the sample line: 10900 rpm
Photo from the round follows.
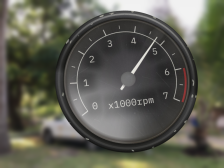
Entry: 4750 rpm
